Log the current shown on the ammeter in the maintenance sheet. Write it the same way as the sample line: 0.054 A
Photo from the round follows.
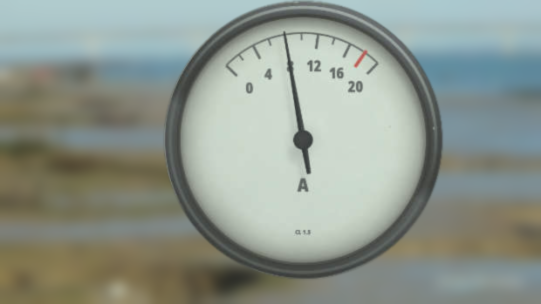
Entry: 8 A
